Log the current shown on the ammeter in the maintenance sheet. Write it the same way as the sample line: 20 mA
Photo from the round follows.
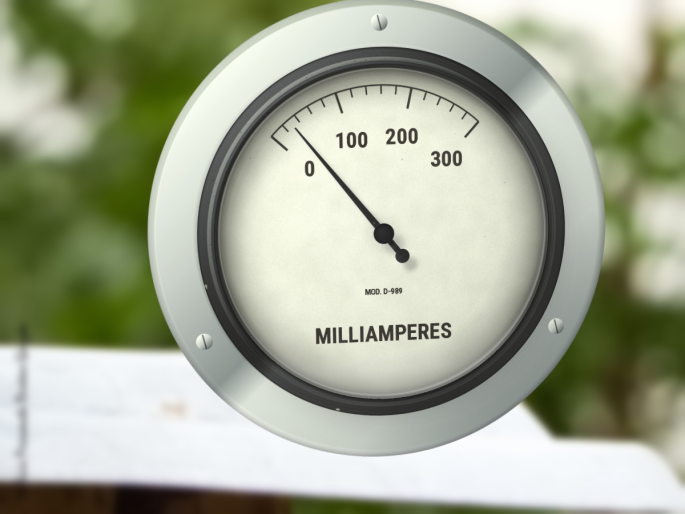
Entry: 30 mA
